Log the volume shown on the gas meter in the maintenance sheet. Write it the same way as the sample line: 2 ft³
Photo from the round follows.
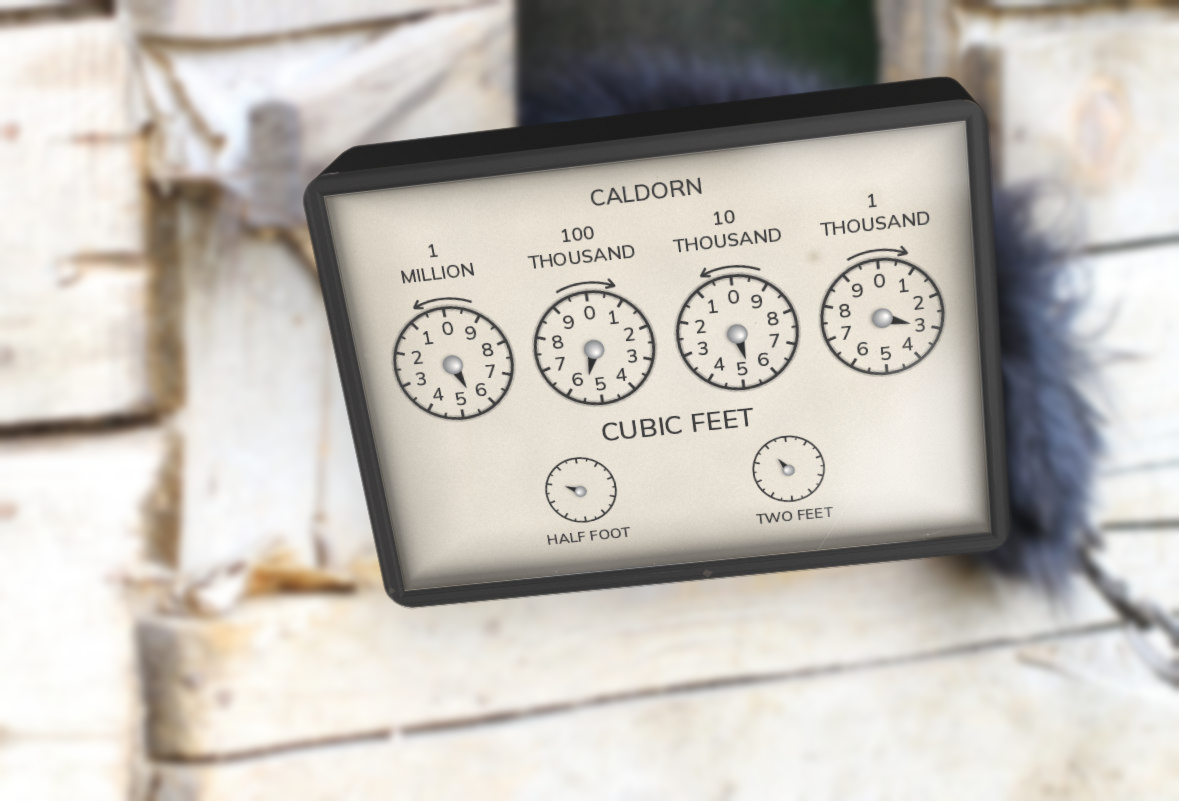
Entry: 555300 ft³
